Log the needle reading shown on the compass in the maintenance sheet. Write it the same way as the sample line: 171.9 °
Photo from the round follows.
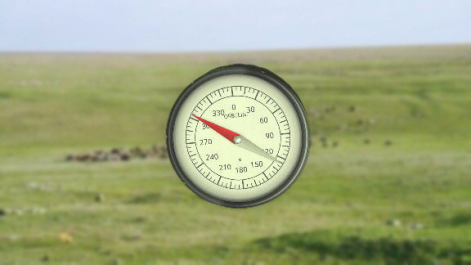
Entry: 305 °
